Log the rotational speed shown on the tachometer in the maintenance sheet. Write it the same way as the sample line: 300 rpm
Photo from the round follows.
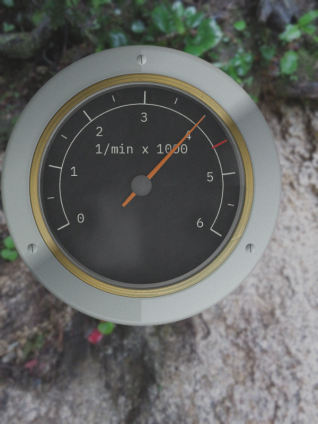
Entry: 4000 rpm
